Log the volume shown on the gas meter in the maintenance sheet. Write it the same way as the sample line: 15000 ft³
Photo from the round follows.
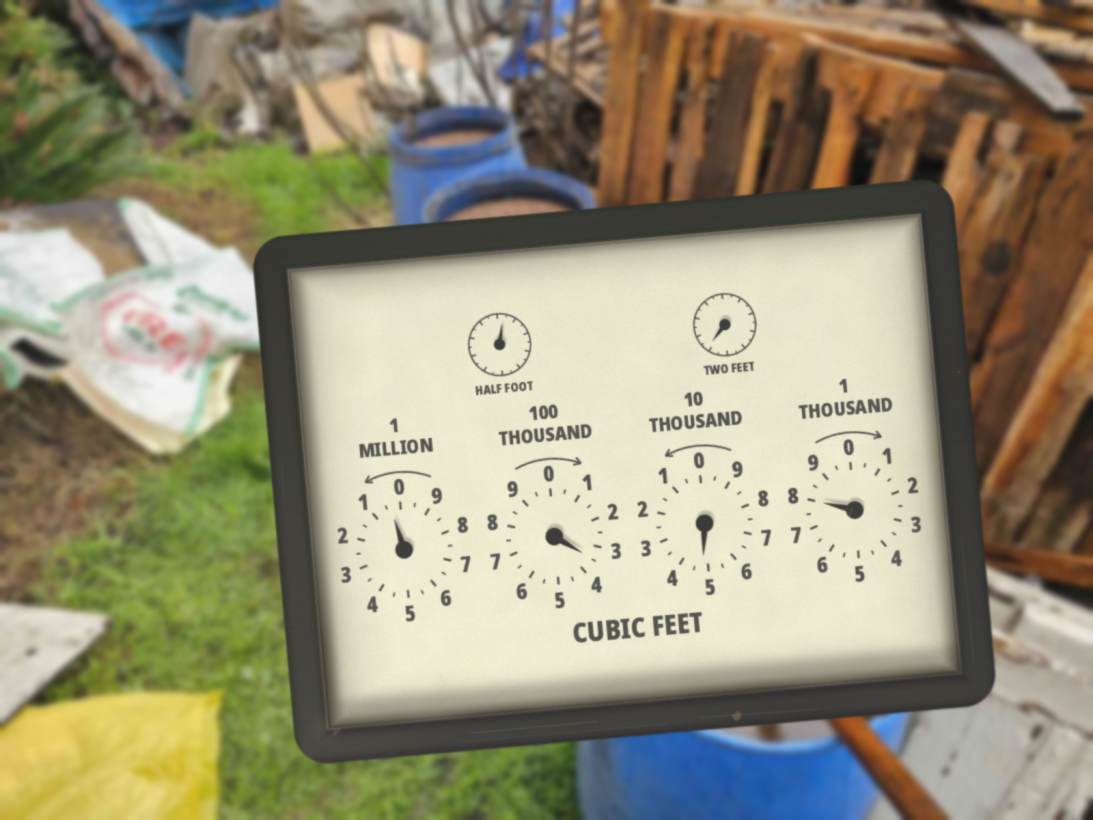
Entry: 34800 ft³
